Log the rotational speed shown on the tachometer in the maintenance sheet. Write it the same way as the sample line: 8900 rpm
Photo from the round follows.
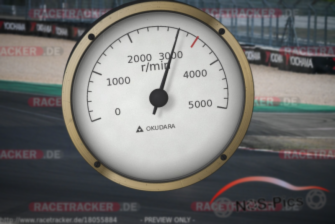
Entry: 3000 rpm
